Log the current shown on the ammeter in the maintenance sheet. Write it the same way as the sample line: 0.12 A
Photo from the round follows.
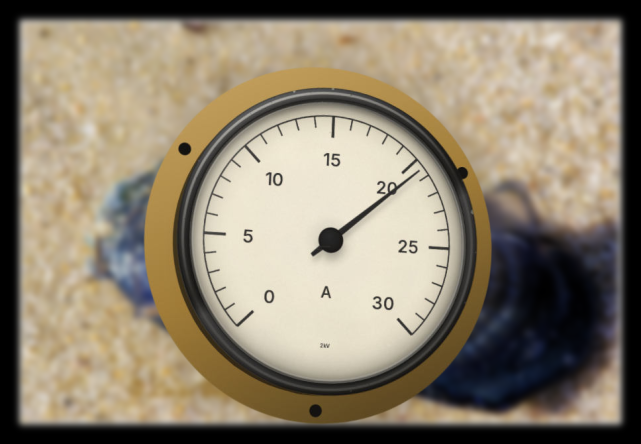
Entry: 20.5 A
